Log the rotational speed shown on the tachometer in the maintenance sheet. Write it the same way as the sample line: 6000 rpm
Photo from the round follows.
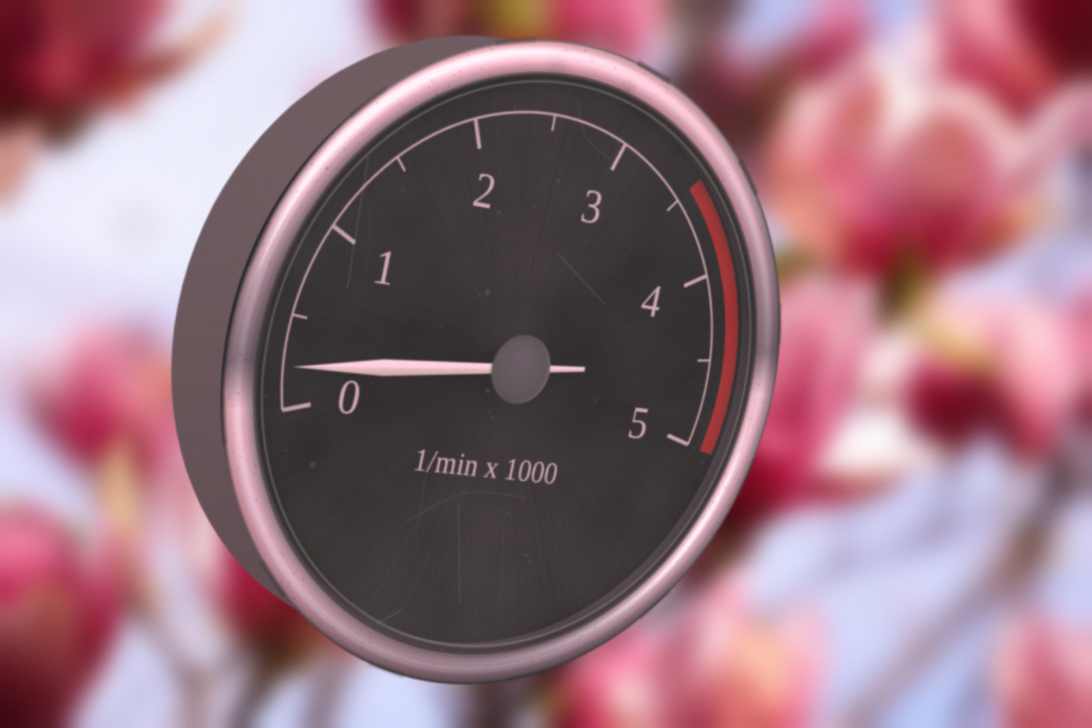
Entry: 250 rpm
